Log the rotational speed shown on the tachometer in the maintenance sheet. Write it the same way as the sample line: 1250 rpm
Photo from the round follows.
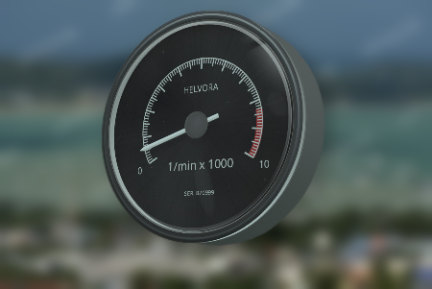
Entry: 500 rpm
